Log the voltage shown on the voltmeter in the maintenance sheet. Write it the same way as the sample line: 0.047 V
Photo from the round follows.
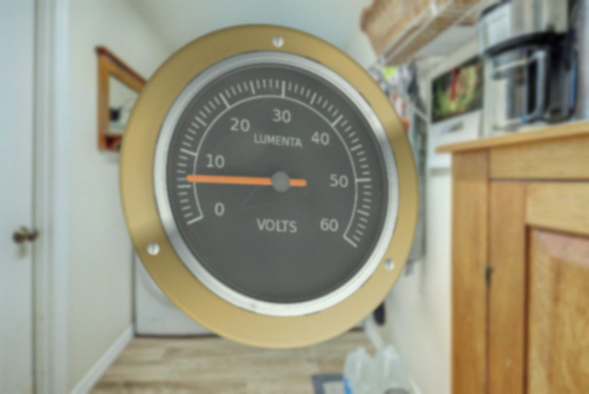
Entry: 6 V
